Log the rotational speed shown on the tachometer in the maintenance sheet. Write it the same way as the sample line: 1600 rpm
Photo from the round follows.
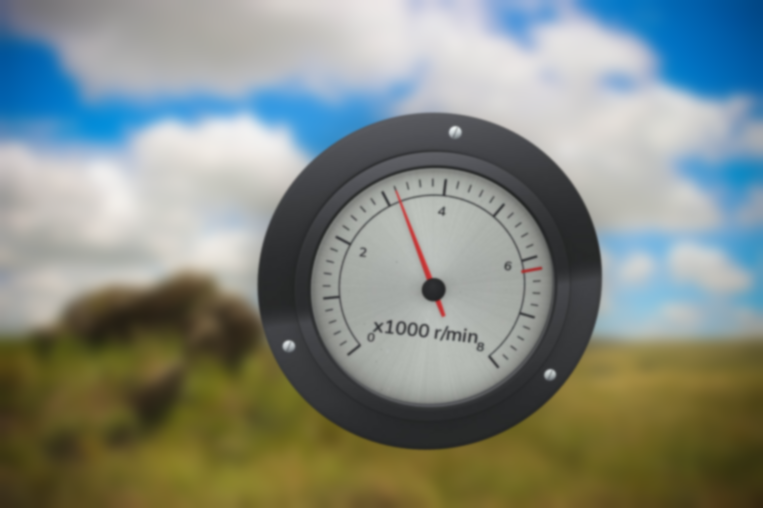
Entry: 3200 rpm
